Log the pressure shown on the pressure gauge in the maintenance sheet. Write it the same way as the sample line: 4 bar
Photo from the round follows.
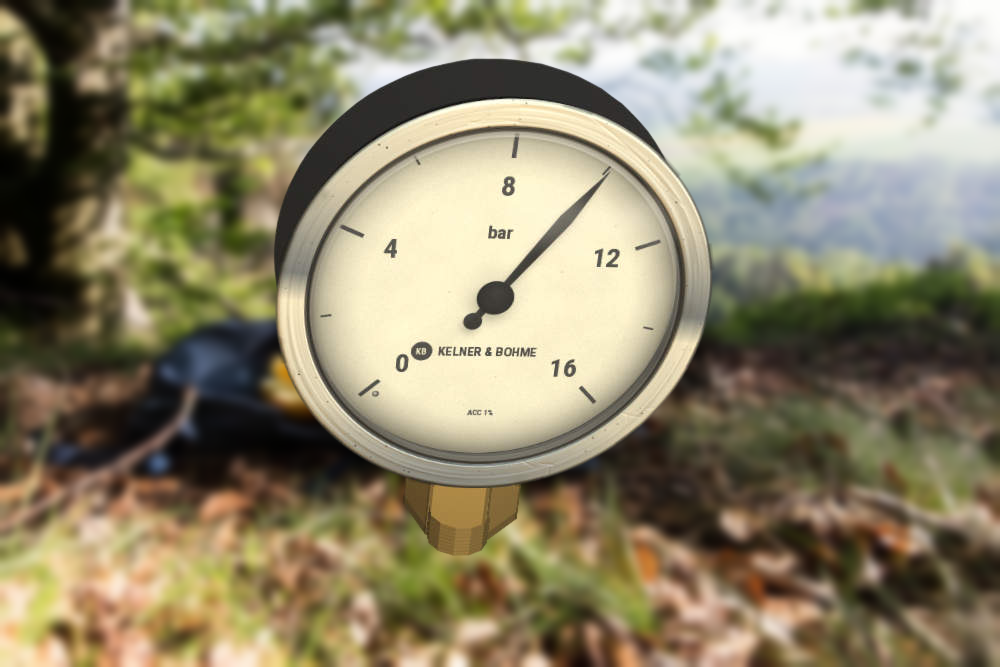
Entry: 10 bar
